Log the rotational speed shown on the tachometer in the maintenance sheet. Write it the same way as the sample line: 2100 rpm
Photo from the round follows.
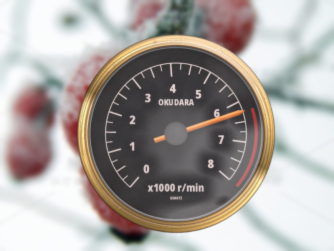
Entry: 6250 rpm
